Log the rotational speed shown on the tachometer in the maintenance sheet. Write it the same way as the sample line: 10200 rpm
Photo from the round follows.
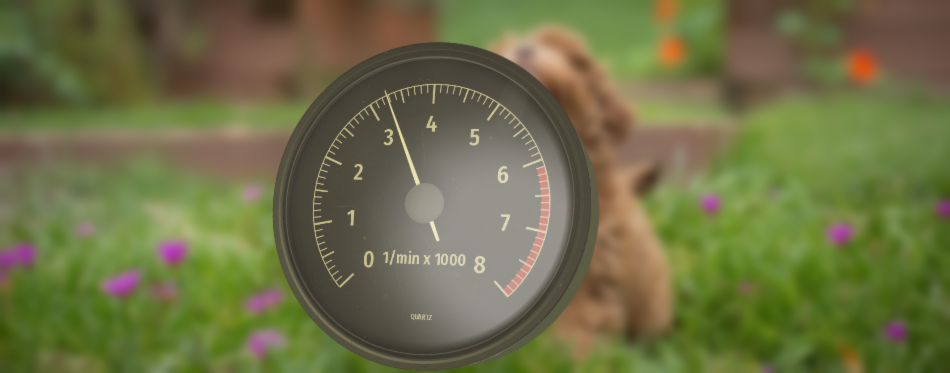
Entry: 3300 rpm
